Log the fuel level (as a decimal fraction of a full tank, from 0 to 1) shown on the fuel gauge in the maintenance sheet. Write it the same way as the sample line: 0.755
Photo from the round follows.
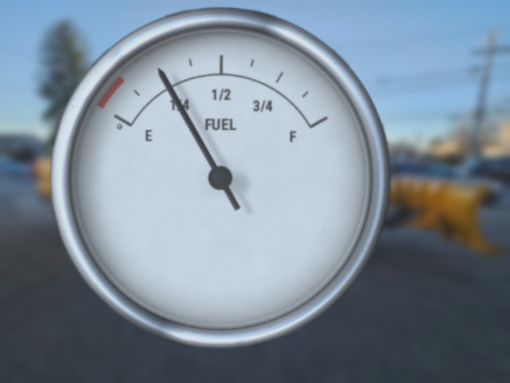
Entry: 0.25
